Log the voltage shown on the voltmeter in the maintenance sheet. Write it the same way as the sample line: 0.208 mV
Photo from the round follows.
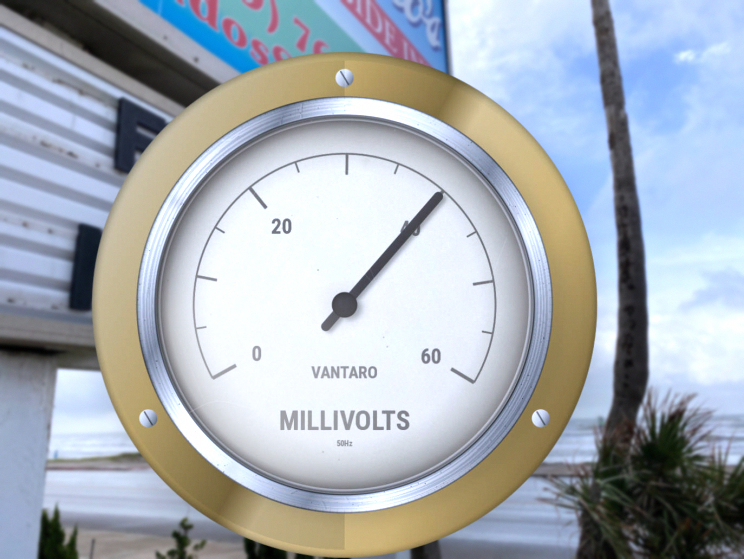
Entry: 40 mV
